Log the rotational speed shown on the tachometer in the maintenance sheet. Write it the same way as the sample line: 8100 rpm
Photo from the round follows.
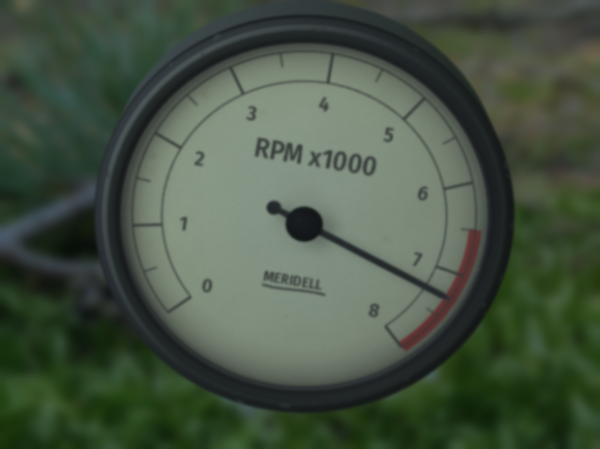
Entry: 7250 rpm
